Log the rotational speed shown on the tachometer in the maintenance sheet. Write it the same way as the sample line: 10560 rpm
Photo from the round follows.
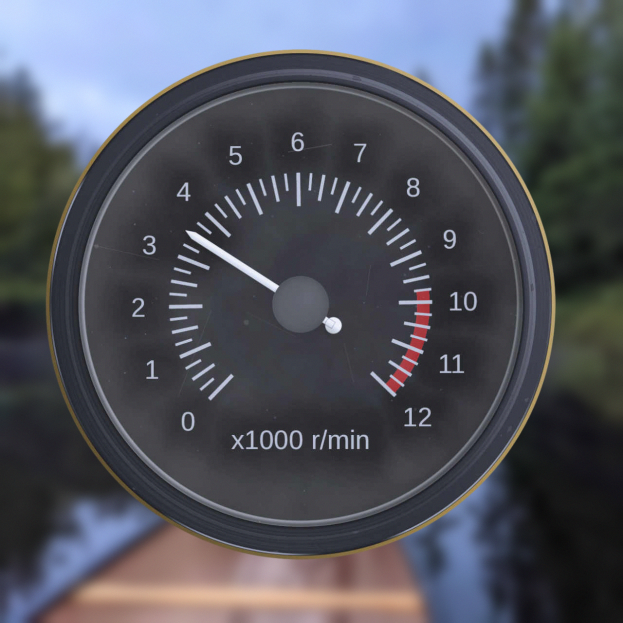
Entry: 3500 rpm
